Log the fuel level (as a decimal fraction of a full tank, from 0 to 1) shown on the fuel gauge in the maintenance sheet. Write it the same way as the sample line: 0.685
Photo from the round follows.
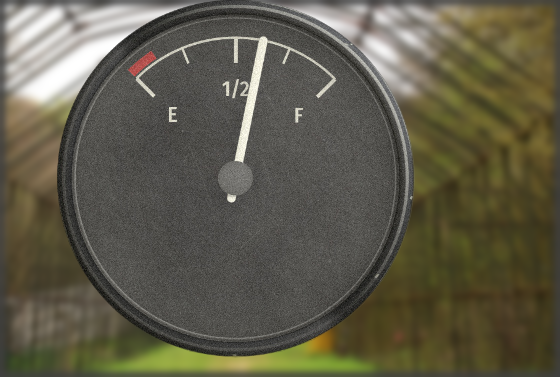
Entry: 0.625
